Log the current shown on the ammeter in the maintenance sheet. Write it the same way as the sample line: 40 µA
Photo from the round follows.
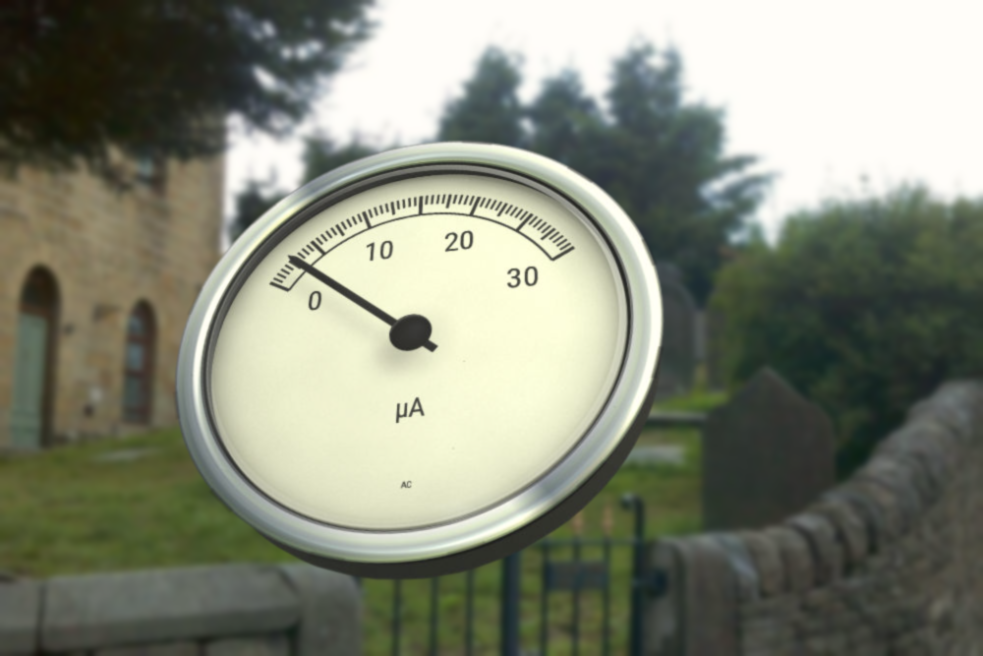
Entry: 2.5 µA
